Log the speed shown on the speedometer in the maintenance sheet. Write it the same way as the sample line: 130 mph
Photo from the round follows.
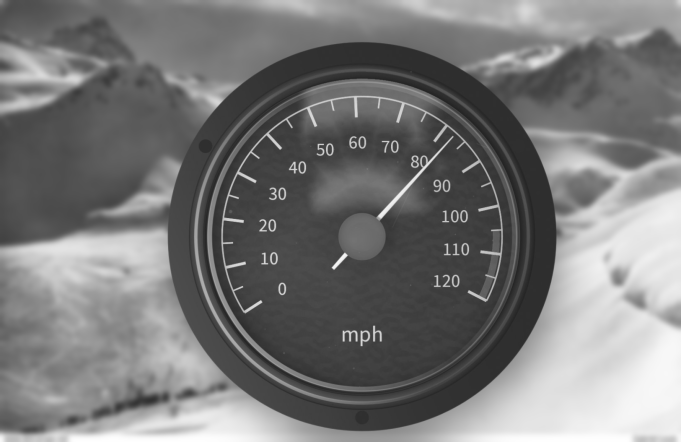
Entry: 82.5 mph
